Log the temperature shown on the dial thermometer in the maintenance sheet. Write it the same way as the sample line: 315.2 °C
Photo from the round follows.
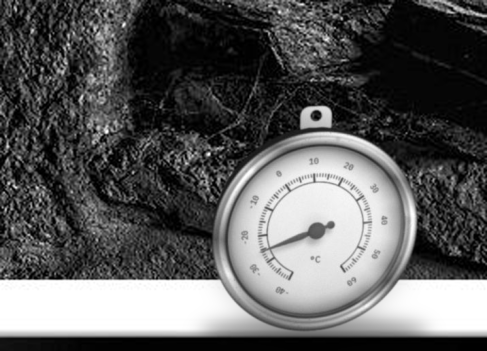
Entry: -25 °C
